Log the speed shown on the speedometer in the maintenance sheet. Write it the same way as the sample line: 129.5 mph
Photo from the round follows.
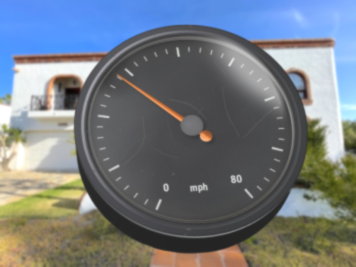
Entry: 28 mph
